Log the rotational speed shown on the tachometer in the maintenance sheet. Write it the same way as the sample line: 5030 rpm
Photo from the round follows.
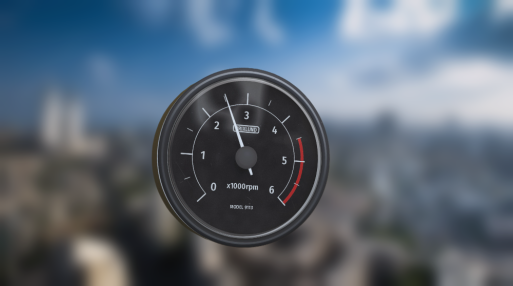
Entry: 2500 rpm
